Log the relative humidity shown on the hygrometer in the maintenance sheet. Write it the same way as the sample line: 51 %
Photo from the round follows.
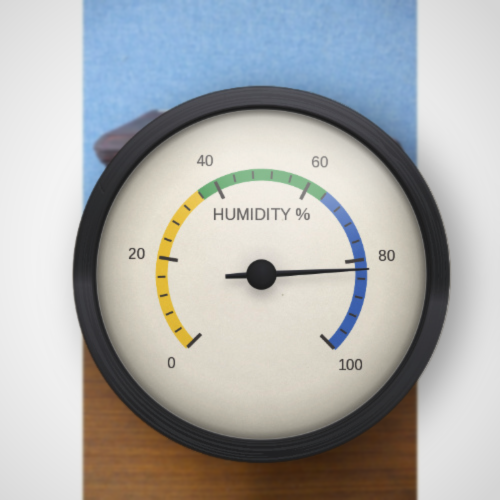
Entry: 82 %
